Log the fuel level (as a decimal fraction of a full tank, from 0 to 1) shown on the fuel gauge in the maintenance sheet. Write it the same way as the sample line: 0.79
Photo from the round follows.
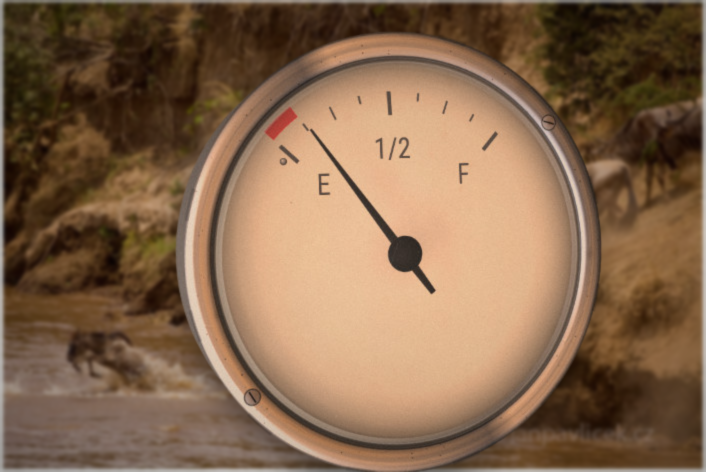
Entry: 0.125
